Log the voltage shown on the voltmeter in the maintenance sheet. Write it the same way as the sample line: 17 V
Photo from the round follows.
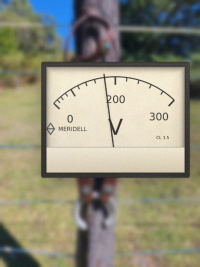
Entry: 180 V
